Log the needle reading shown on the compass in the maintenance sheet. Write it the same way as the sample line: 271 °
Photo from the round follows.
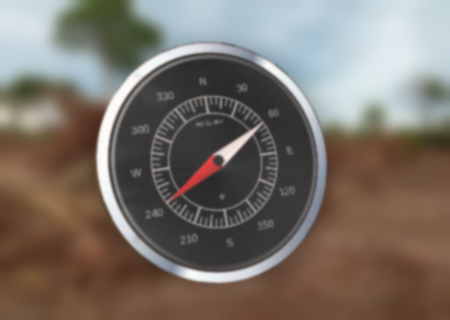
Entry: 240 °
